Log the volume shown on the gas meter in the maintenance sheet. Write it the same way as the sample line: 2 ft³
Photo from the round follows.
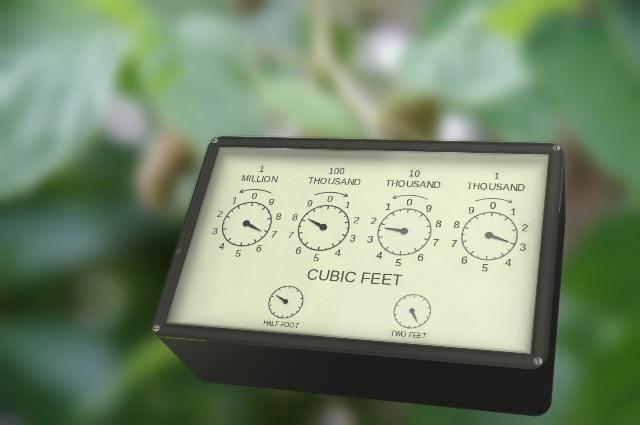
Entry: 682300 ft³
